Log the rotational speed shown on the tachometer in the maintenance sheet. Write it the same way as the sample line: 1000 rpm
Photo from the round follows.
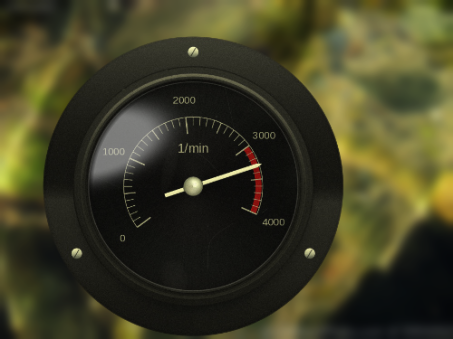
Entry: 3300 rpm
